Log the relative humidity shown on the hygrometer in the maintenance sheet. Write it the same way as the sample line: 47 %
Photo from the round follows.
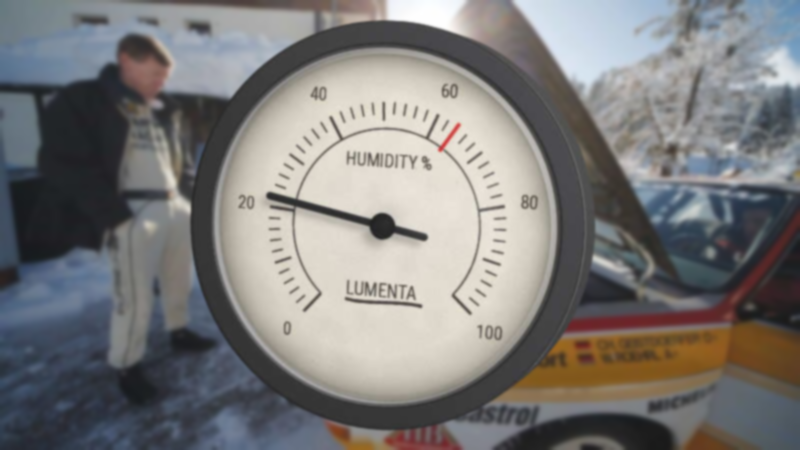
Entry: 22 %
